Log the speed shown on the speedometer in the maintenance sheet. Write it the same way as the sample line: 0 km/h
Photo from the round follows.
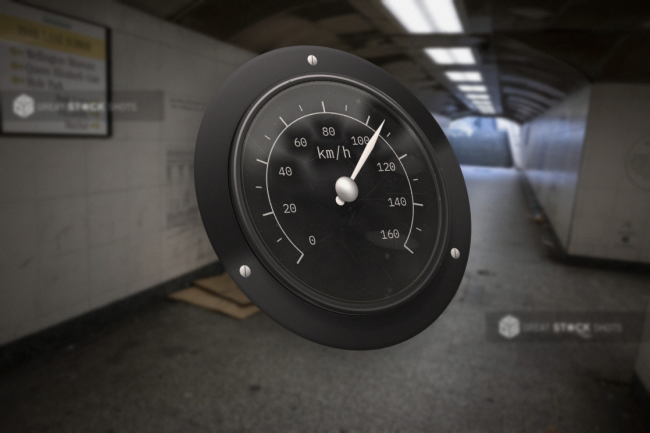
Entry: 105 km/h
